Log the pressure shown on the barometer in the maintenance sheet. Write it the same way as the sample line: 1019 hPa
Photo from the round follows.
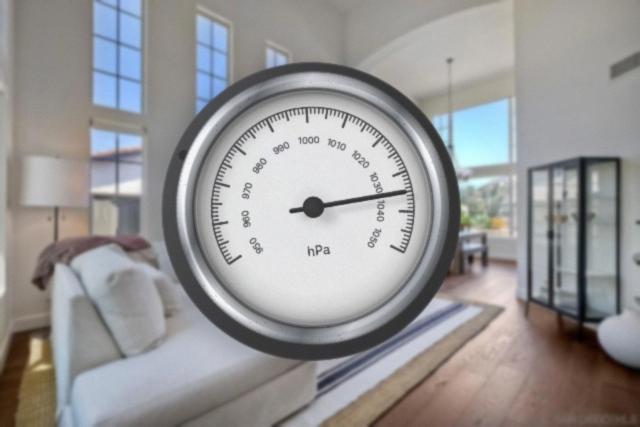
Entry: 1035 hPa
